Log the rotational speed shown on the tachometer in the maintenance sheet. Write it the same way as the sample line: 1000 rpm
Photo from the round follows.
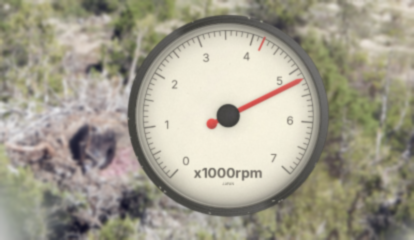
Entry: 5200 rpm
